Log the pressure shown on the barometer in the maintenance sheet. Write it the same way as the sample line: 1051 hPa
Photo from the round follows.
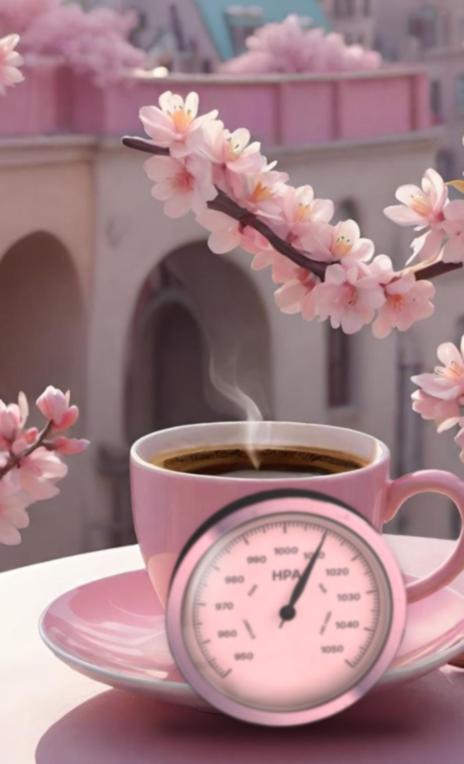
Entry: 1010 hPa
